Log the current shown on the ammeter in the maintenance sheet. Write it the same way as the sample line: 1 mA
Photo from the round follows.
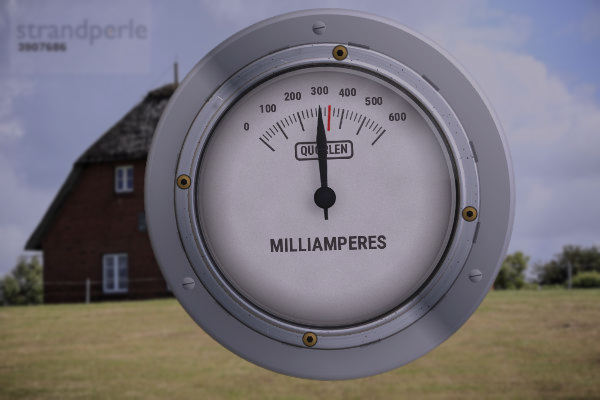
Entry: 300 mA
